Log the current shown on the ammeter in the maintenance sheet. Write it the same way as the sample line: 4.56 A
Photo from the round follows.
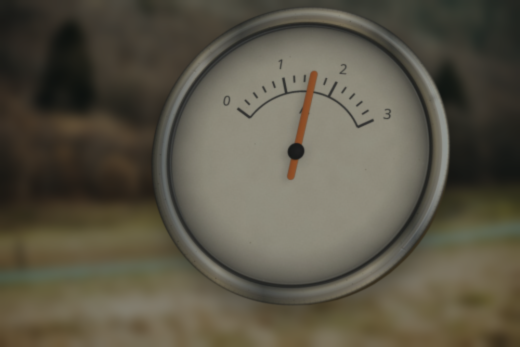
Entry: 1.6 A
